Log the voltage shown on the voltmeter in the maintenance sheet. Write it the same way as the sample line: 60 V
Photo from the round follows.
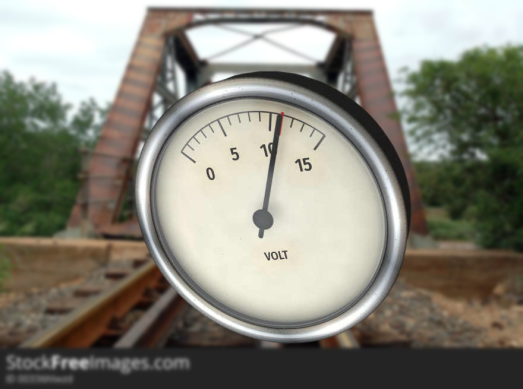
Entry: 11 V
